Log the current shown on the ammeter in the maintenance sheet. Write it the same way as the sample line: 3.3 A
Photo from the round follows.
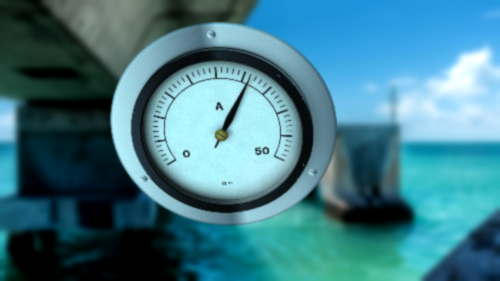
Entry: 31 A
